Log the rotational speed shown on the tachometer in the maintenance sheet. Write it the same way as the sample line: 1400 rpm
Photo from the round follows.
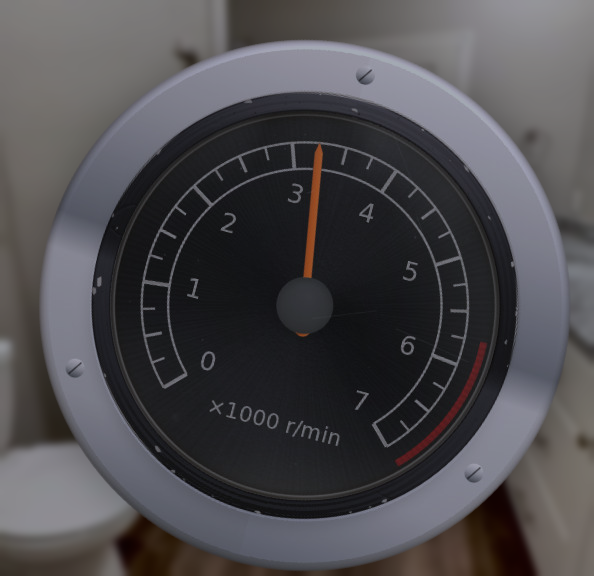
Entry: 3250 rpm
